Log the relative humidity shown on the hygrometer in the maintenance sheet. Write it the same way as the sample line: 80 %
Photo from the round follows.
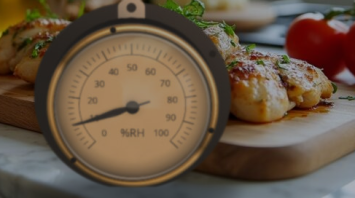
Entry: 10 %
